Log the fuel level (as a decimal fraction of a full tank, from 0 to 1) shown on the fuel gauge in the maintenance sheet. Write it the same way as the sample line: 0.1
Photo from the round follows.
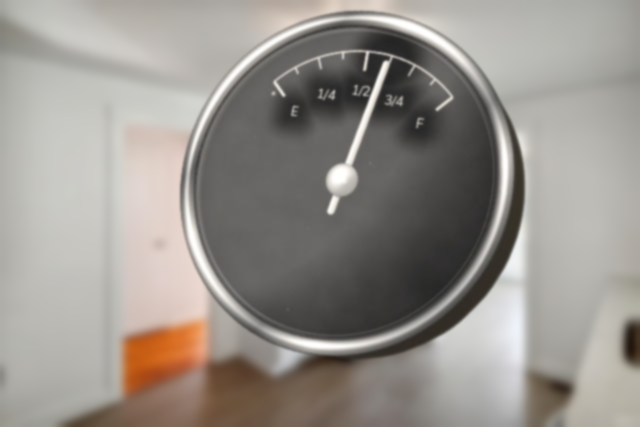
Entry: 0.625
